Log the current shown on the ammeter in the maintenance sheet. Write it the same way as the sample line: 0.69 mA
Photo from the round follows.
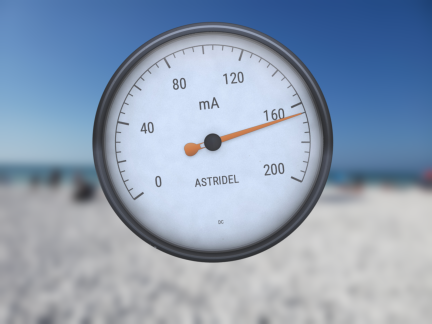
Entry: 165 mA
